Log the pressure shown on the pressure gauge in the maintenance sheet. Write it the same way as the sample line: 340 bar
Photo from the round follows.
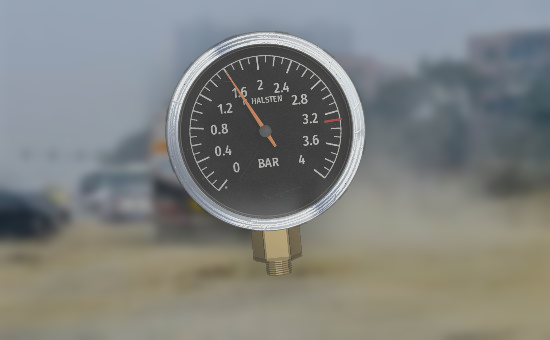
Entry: 1.6 bar
